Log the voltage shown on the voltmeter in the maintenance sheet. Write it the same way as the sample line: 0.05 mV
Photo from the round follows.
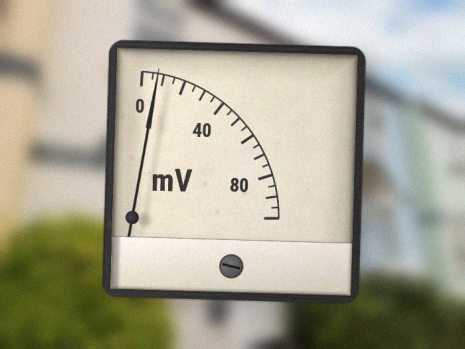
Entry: 7.5 mV
